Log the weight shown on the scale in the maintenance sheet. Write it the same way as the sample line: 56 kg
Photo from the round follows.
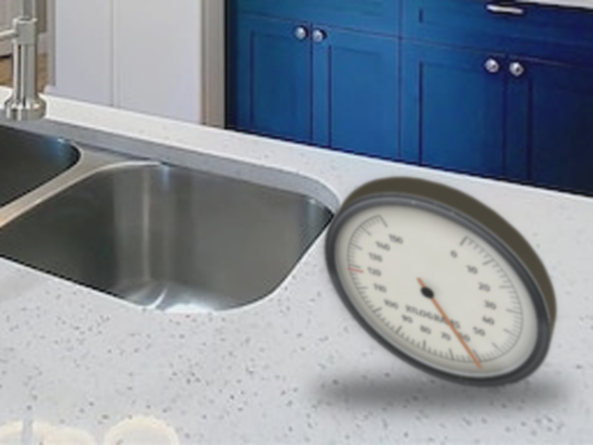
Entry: 60 kg
